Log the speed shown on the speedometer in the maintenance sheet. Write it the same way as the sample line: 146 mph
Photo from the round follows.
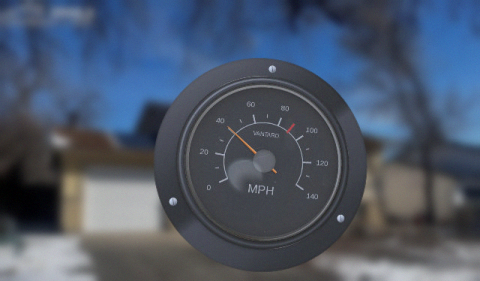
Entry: 40 mph
